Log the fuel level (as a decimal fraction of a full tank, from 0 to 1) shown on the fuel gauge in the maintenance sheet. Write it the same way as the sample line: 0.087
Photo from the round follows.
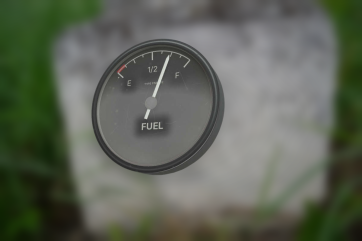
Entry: 0.75
